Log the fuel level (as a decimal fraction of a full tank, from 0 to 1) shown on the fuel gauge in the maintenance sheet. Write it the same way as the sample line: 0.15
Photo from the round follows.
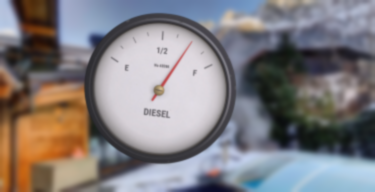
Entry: 0.75
